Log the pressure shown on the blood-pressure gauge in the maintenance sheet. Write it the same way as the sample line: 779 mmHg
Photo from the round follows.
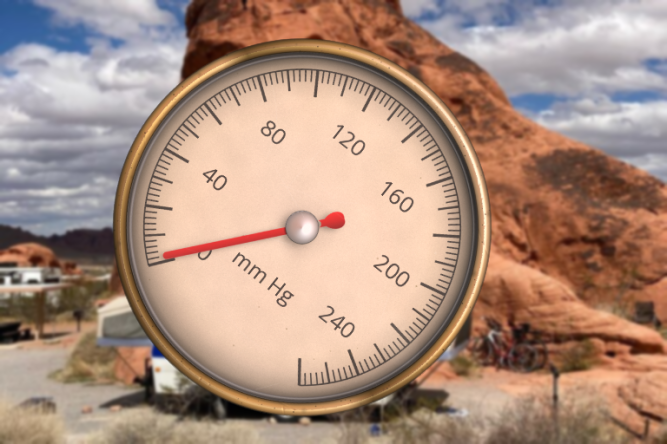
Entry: 2 mmHg
